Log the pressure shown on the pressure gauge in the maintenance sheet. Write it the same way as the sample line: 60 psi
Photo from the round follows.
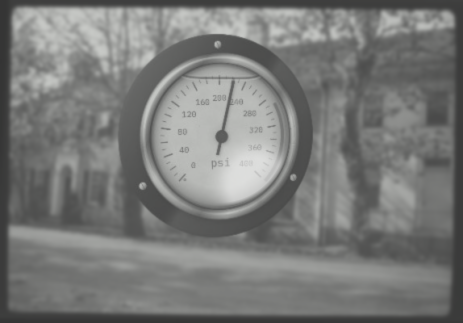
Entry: 220 psi
